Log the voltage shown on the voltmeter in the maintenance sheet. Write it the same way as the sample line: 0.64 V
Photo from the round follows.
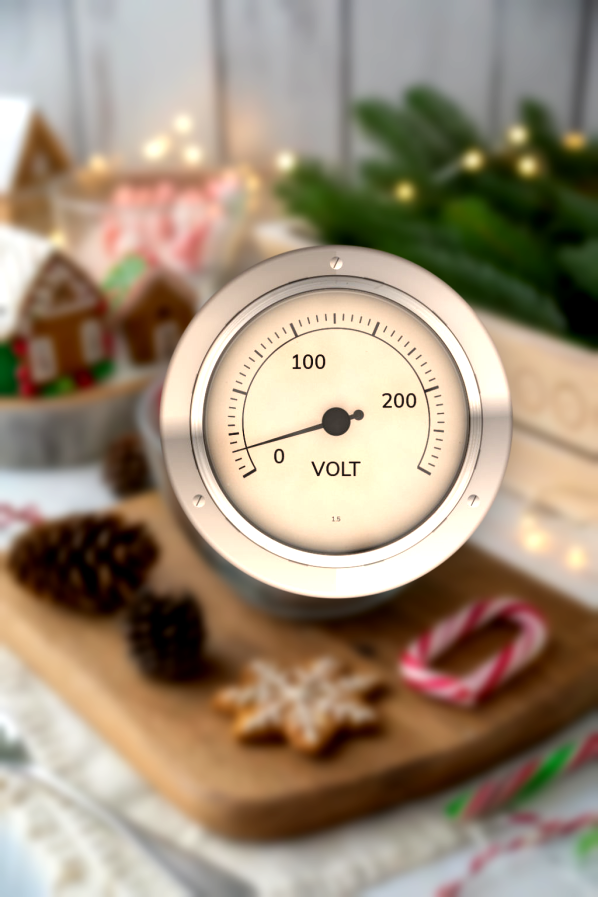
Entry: 15 V
